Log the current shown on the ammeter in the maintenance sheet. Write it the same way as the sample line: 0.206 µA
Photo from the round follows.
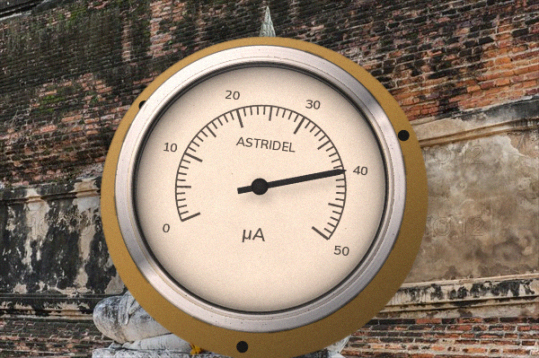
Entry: 40 µA
